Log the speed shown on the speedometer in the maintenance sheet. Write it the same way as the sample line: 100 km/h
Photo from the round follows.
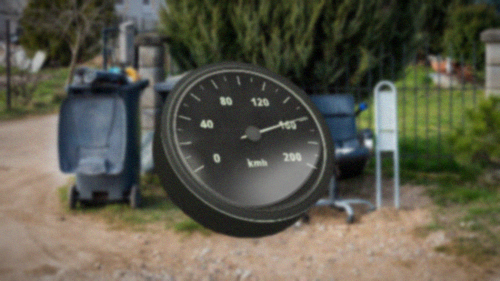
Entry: 160 km/h
